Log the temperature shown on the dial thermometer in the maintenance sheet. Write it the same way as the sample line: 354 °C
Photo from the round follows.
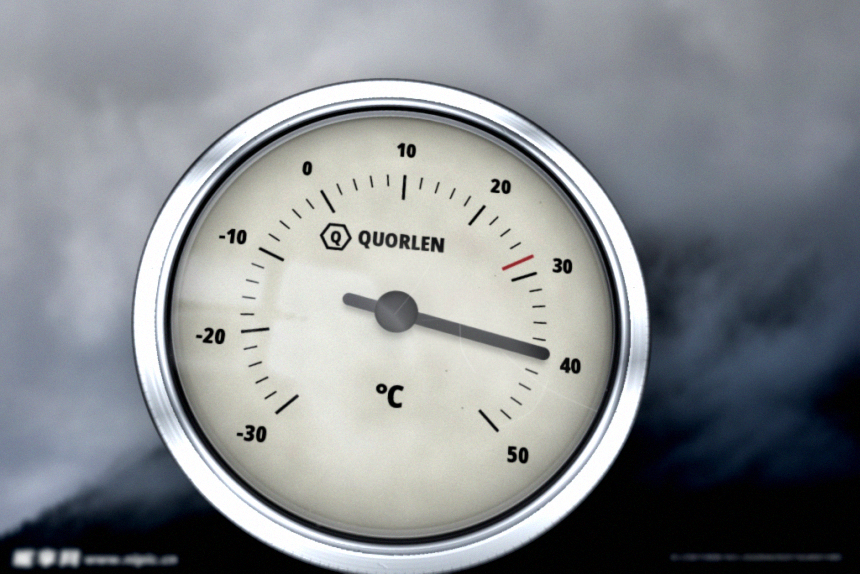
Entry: 40 °C
